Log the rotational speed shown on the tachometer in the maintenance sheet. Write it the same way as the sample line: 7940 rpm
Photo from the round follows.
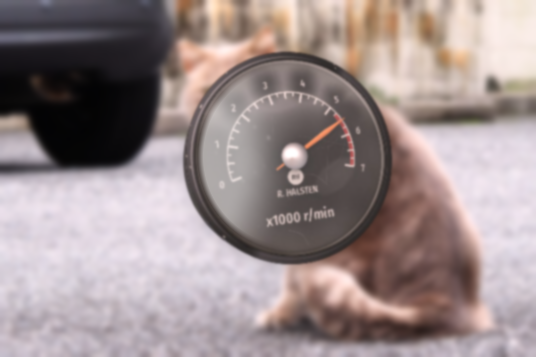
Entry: 5500 rpm
